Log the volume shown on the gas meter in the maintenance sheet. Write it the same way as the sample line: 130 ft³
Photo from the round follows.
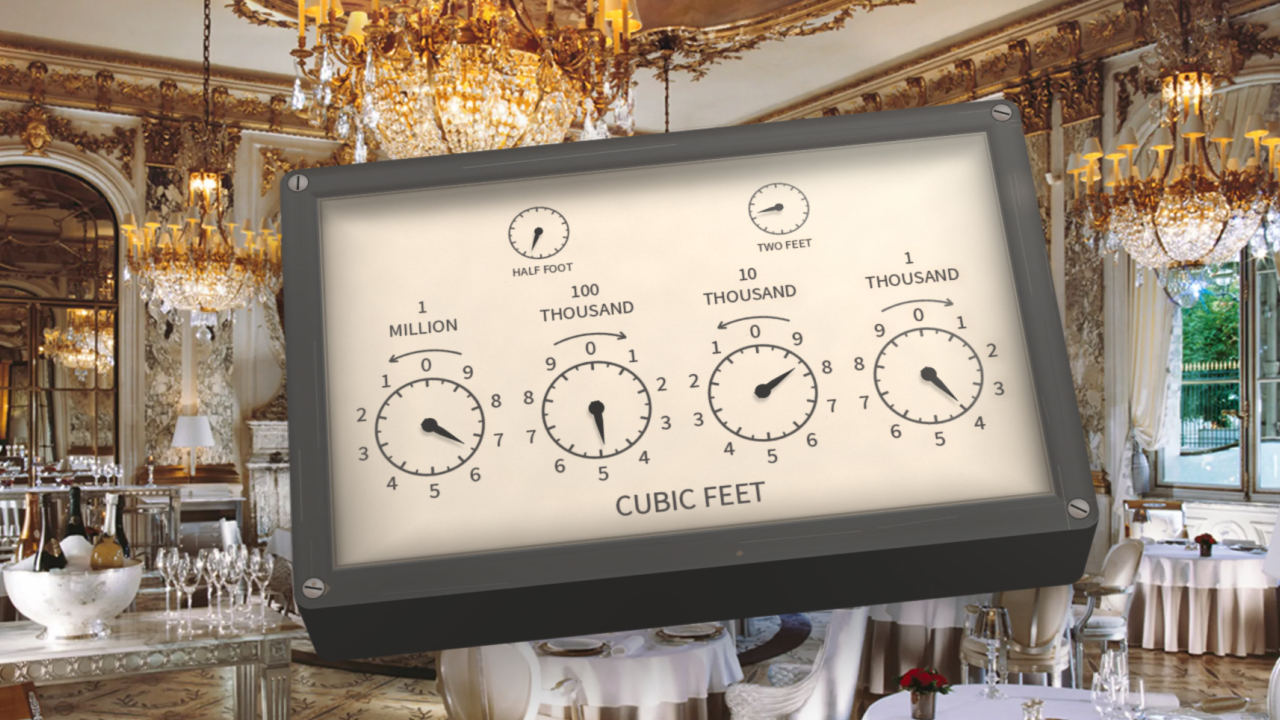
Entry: 648400 ft³
